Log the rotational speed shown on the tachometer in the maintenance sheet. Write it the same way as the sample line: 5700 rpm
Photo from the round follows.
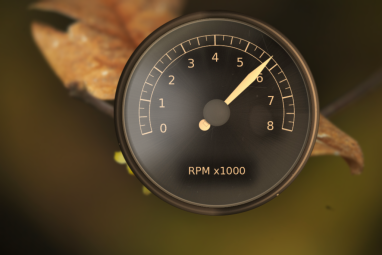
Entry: 5750 rpm
